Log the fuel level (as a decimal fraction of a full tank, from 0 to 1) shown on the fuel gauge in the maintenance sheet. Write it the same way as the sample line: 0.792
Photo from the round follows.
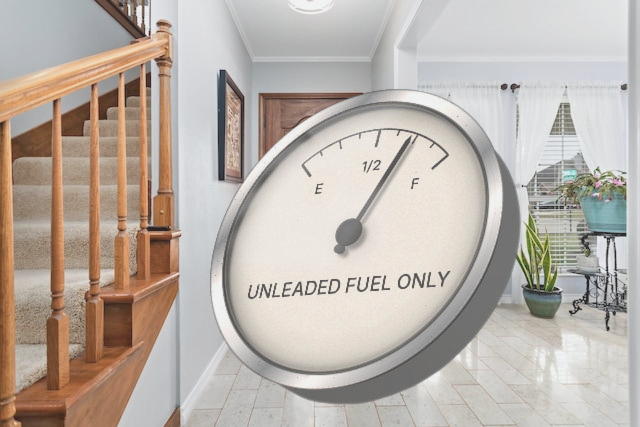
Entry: 0.75
